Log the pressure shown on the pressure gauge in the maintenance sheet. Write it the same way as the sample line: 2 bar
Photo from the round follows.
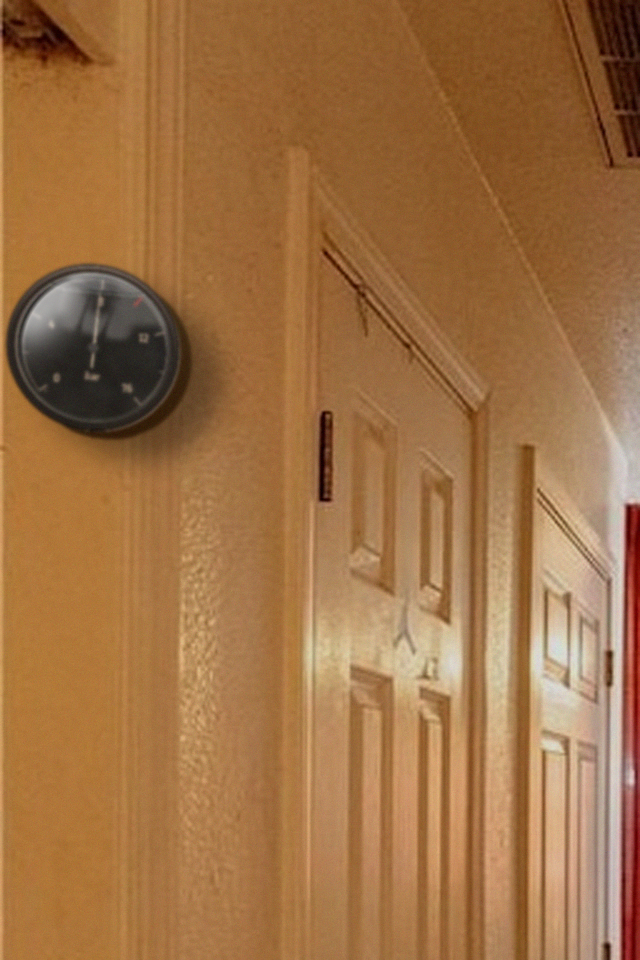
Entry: 8 bar
